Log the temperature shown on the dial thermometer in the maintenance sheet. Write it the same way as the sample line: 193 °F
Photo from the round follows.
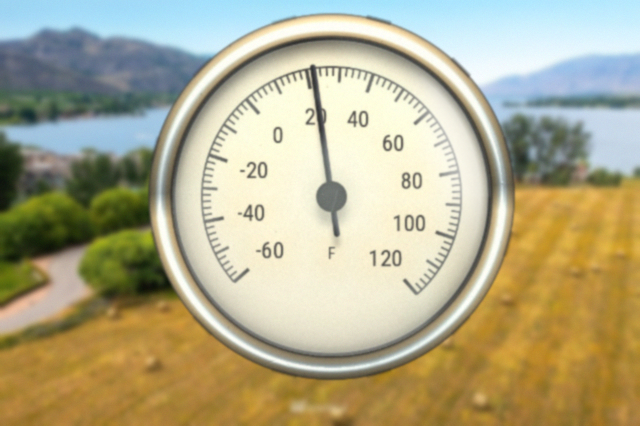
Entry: 22 °F
